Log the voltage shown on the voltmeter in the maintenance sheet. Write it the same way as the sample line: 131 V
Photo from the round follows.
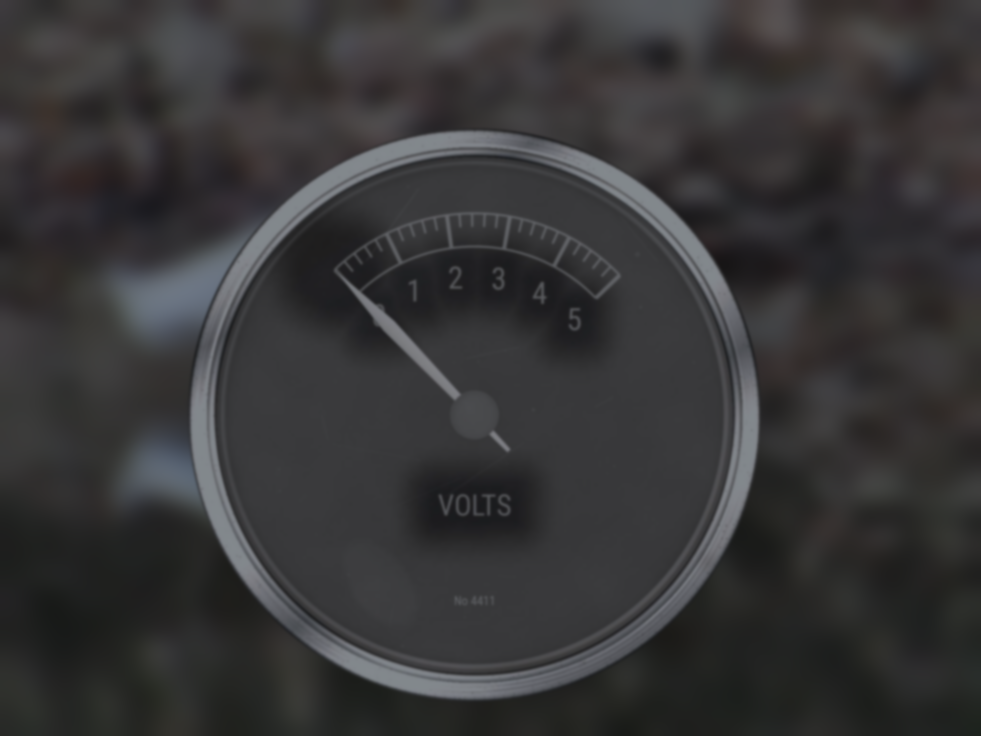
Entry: 0 V
